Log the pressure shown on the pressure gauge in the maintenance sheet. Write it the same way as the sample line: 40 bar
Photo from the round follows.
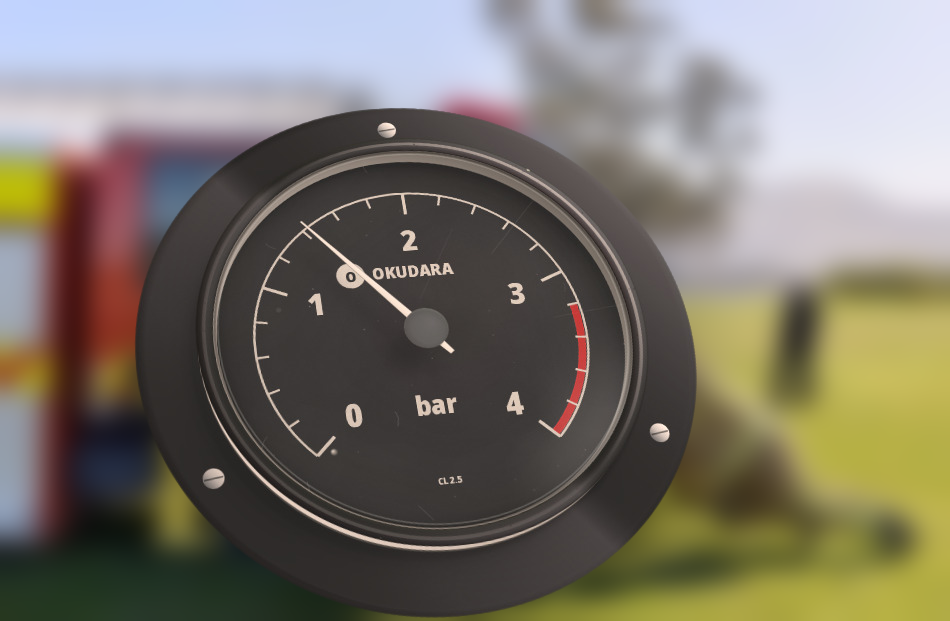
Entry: 1.4 bar
